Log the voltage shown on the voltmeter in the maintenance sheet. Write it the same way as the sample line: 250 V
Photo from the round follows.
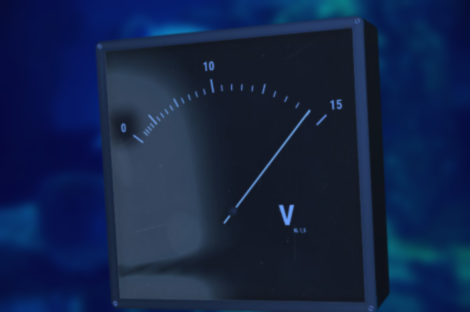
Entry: 14.5 V
